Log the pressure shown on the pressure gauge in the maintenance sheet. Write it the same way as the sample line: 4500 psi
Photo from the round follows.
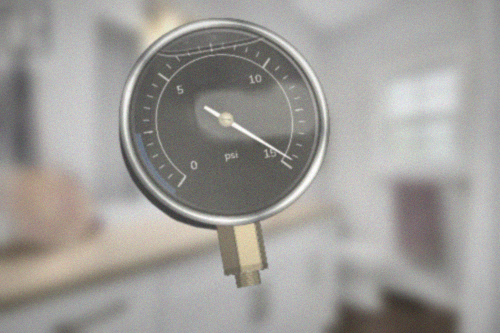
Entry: 14.75 psi
